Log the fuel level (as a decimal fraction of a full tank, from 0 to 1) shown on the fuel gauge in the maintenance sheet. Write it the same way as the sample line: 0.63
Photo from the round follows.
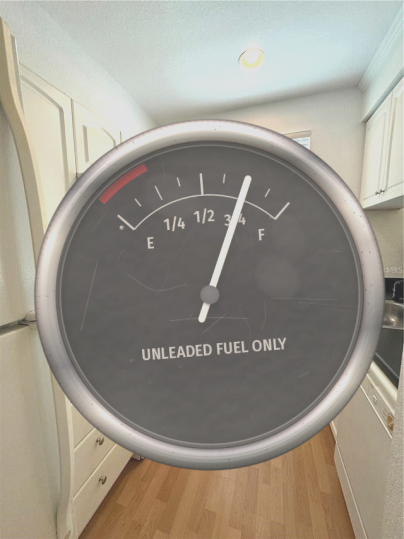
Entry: 0.75
